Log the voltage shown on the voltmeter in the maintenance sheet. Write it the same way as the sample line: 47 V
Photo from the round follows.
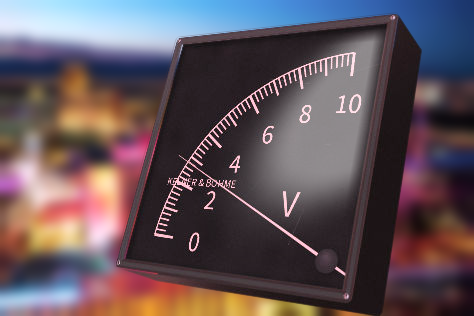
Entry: 2.8 V
